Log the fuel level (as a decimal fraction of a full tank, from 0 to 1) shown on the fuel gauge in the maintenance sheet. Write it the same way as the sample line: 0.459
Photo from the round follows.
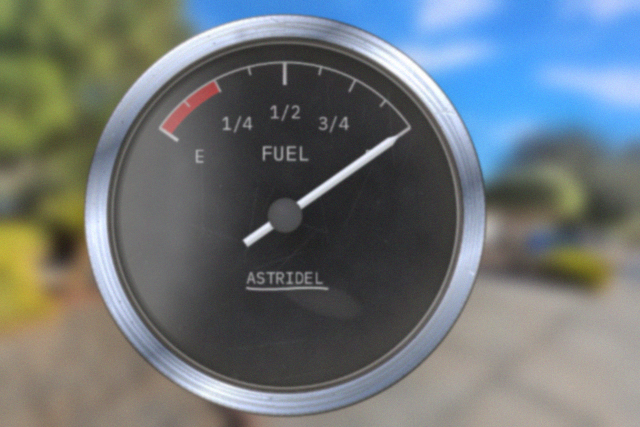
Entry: 1
